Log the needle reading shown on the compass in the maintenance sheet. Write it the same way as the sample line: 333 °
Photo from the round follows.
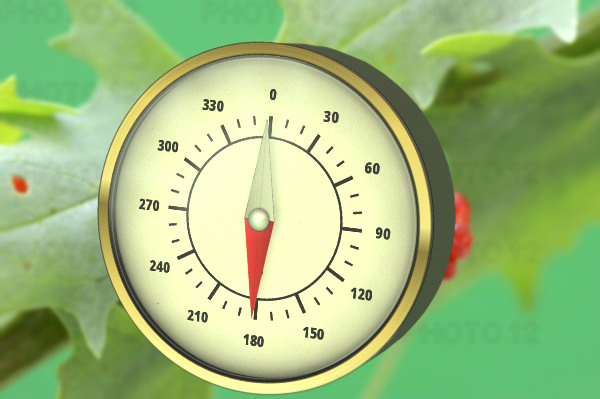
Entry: 180 °
